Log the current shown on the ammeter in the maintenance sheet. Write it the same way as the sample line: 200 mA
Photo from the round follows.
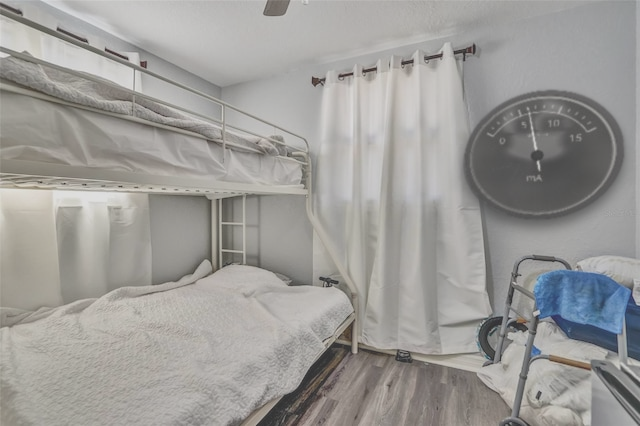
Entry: 6 mA
